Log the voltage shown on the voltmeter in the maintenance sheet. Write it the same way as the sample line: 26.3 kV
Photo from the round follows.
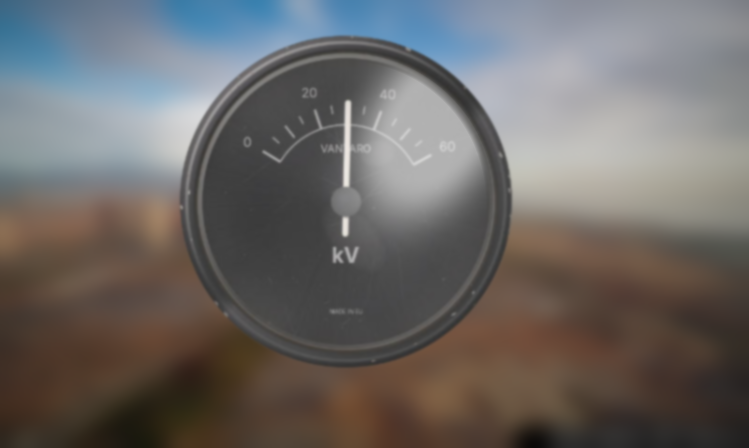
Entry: 30 kV
